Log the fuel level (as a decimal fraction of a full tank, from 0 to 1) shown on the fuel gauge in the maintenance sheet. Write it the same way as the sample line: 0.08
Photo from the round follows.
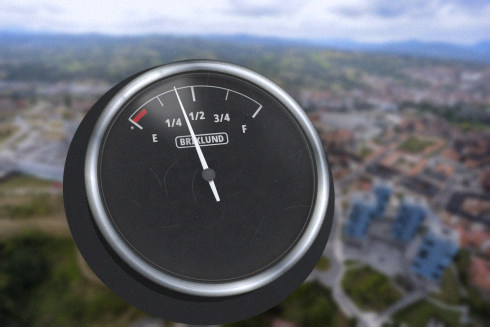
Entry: 0.375
